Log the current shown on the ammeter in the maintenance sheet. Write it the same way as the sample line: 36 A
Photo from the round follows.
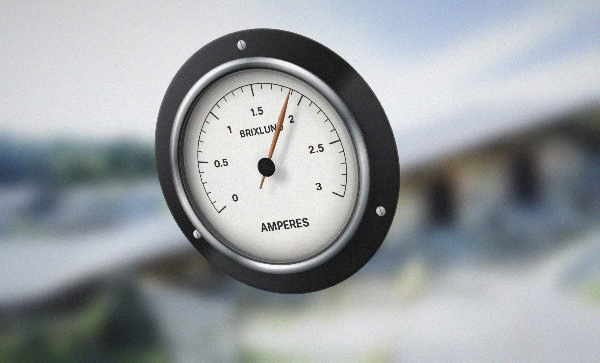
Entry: 1.9 A
